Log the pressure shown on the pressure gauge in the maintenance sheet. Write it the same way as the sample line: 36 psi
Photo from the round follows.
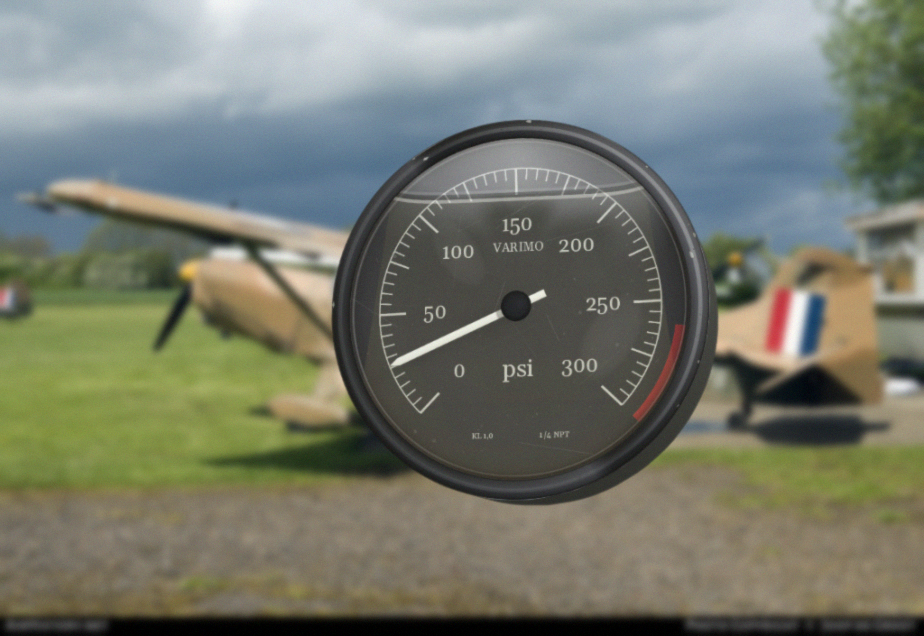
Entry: 25 psi
